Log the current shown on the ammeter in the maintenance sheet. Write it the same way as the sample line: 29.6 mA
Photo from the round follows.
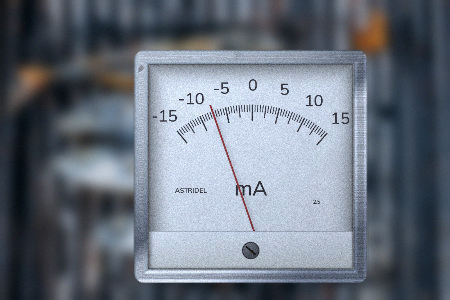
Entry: -7.5 mA
